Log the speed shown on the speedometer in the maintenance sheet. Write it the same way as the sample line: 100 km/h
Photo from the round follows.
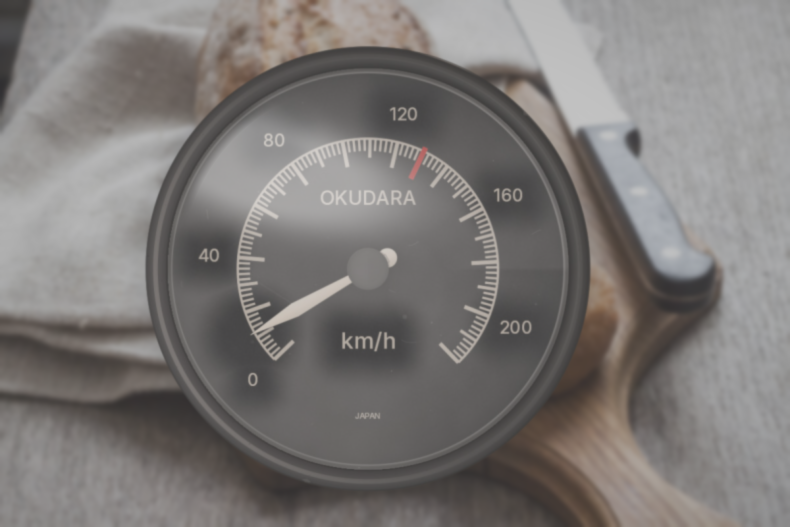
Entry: 12 km/h
